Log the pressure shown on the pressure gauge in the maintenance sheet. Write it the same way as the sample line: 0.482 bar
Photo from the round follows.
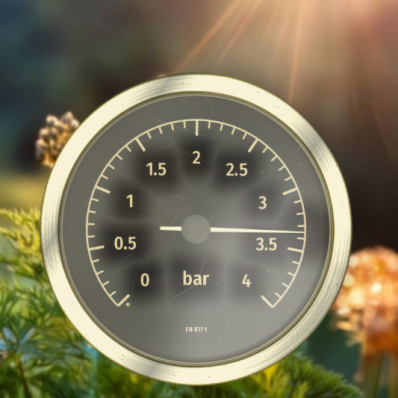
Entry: 3.35 bar
